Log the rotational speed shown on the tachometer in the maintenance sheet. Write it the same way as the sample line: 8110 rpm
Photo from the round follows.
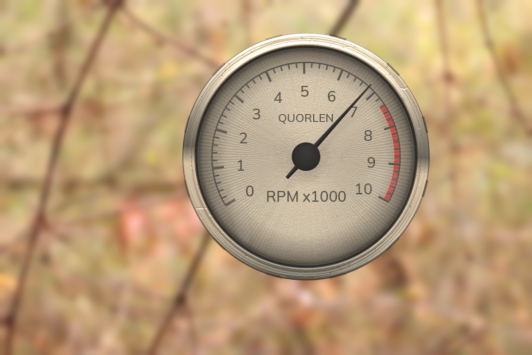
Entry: 6800 rpm
